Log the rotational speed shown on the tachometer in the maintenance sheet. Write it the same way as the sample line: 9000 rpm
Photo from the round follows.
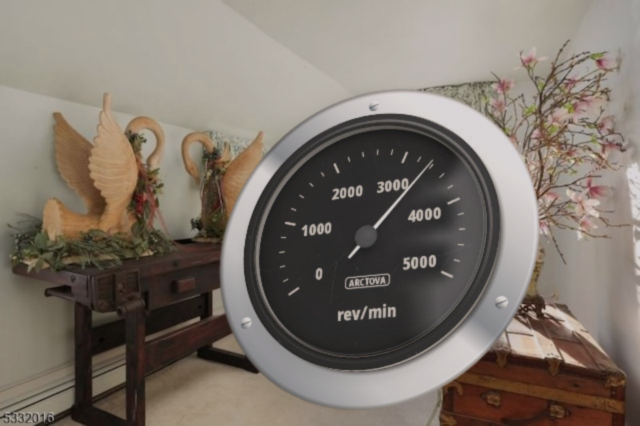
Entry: 3400 rpm
